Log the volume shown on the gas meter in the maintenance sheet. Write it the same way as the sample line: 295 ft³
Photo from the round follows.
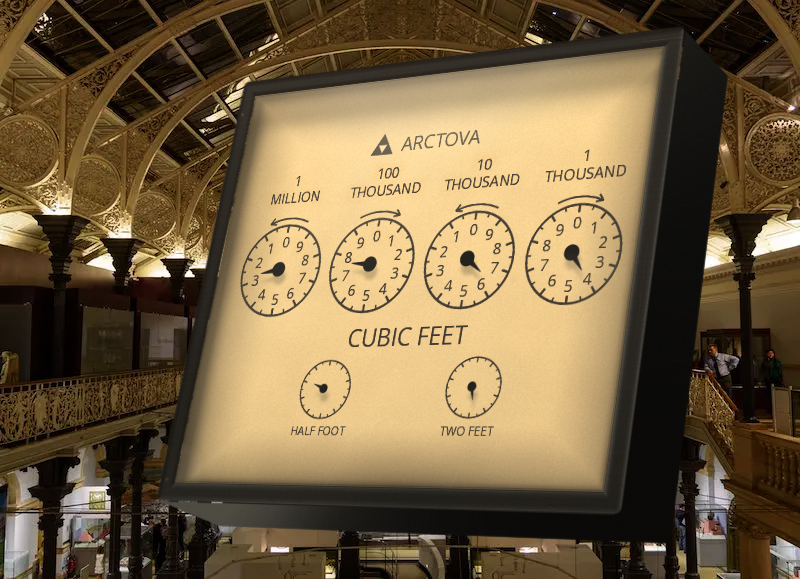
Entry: 276400 ft³
